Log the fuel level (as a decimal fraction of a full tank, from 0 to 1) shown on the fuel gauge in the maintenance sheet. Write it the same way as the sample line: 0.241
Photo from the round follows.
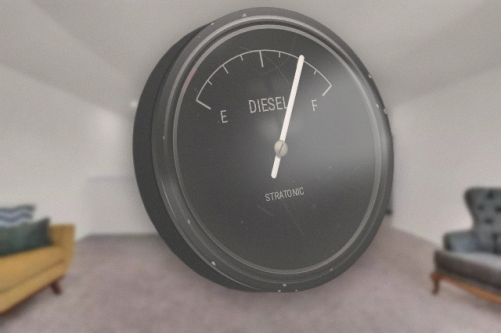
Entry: 0.75
